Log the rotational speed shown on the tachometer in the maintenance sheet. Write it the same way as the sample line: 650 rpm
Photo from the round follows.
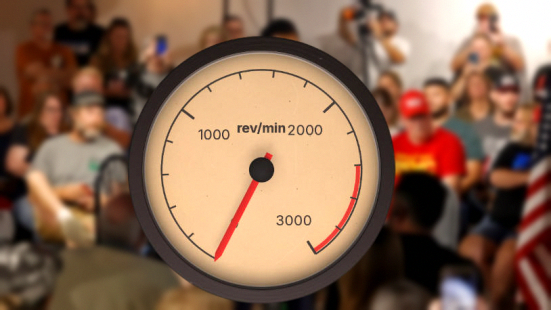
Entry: 0 rpm
